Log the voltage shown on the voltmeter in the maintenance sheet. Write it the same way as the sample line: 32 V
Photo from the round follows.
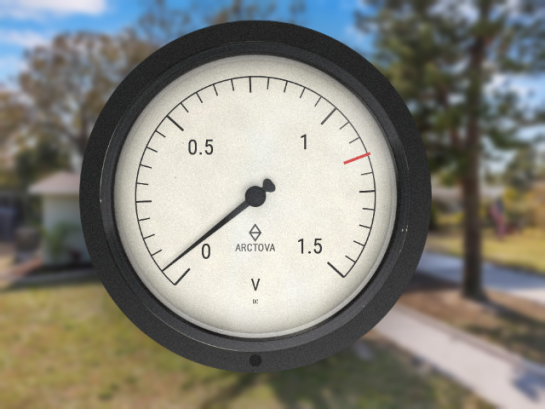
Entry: 0.05 V
